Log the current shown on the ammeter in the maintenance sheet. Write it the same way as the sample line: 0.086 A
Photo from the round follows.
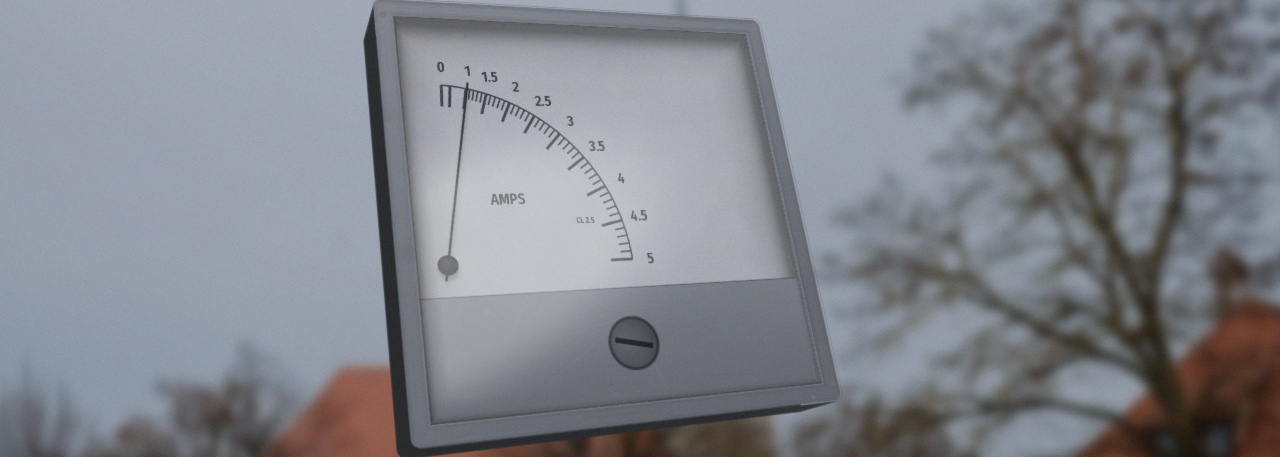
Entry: 1 A
